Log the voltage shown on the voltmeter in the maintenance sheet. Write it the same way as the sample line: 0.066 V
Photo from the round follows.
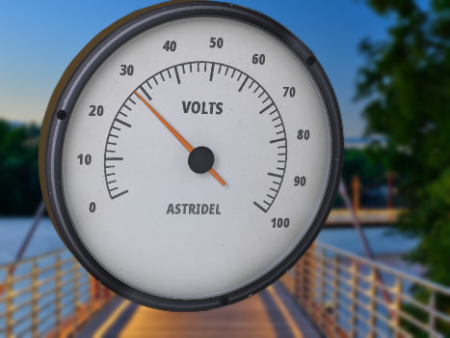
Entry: 28 V
